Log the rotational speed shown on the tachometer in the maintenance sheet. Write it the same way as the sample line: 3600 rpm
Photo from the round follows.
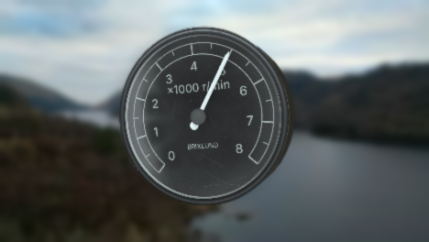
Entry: 5000 rpm
